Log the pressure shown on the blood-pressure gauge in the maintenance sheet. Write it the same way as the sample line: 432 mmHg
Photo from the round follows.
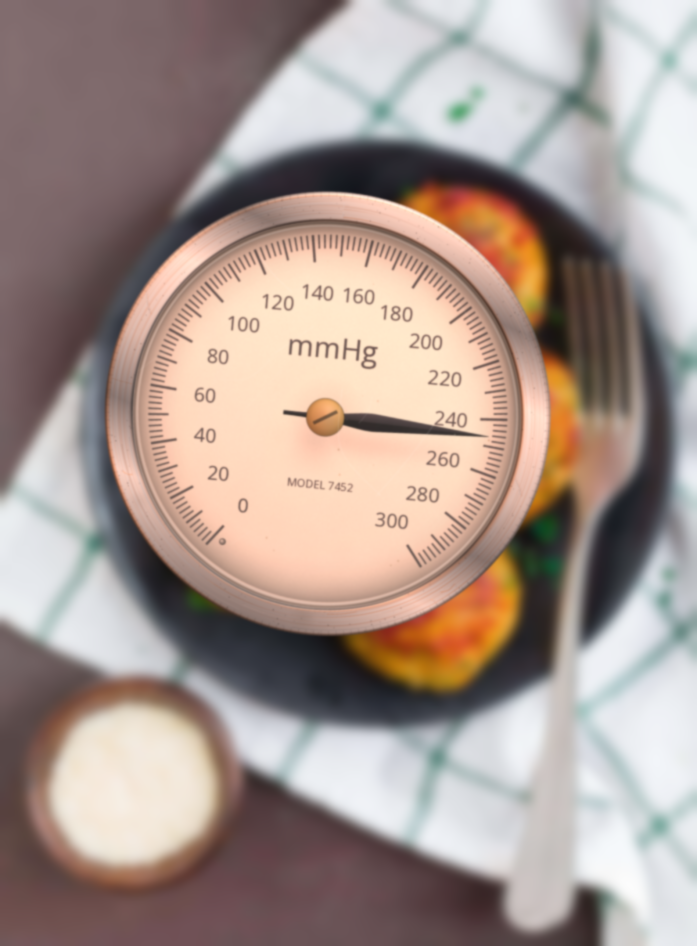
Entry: 246 mmHg
